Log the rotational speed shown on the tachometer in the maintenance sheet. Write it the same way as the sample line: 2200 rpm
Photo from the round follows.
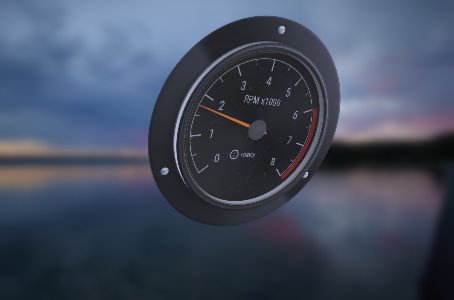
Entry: 1750 rpm
